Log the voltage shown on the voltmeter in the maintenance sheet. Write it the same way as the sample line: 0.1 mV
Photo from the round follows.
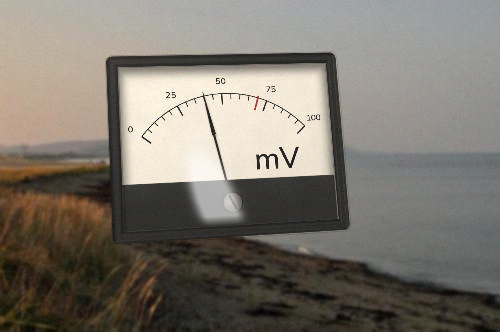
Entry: 40 mV
